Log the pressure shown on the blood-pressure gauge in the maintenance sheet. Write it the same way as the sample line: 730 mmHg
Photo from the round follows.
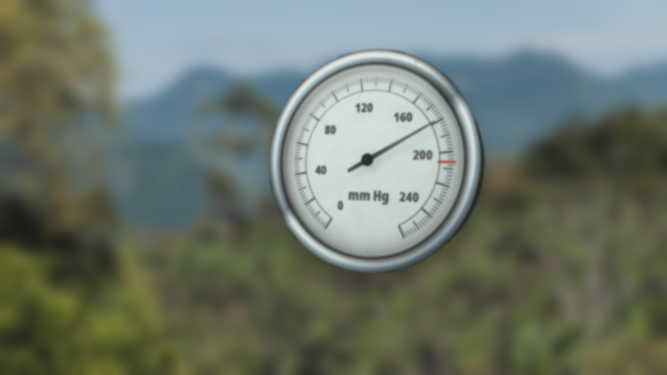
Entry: 180 mmHg
